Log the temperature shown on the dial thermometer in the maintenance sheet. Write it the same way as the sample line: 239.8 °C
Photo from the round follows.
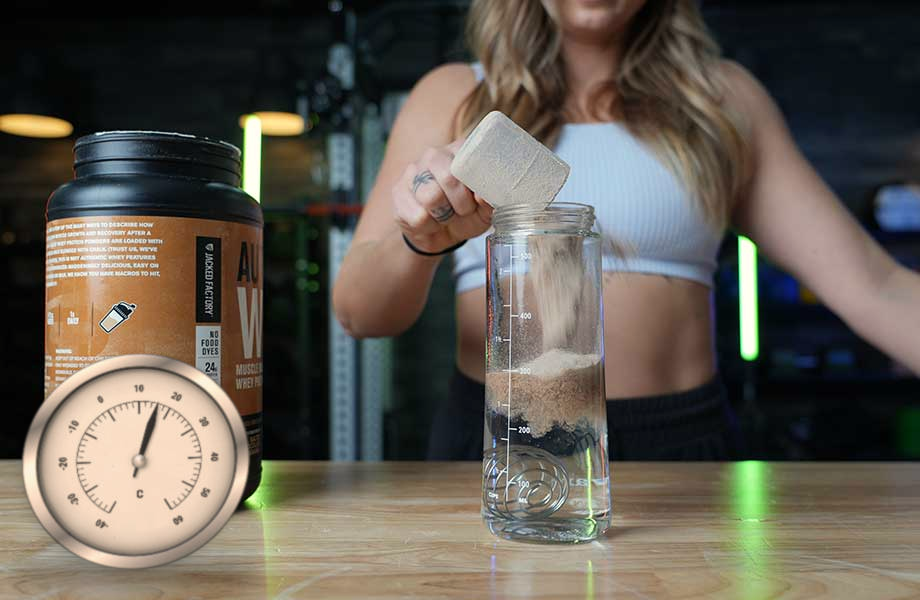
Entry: 16 °C
